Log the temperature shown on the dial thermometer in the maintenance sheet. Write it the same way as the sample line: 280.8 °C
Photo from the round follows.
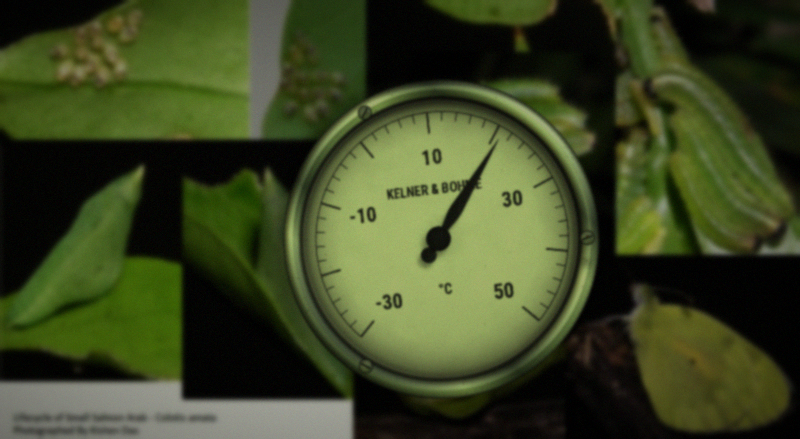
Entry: 21 °C
